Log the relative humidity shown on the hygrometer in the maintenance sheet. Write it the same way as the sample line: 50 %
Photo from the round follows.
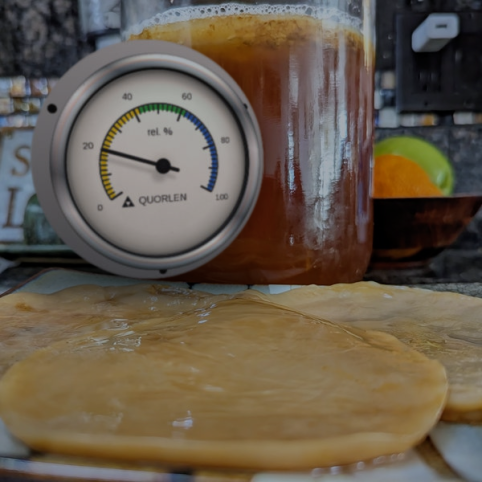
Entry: 20 %
